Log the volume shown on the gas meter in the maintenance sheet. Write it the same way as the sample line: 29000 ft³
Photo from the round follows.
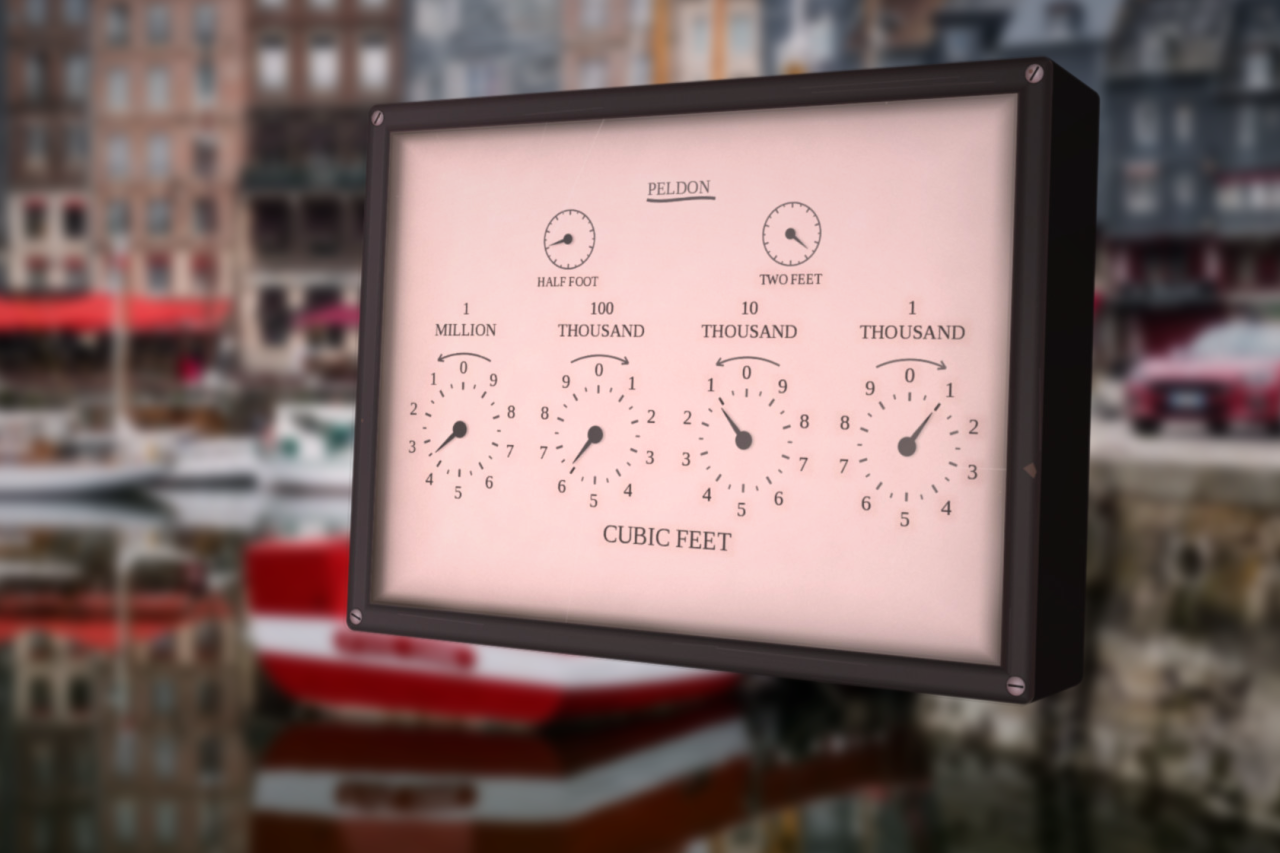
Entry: 361100 ft³
